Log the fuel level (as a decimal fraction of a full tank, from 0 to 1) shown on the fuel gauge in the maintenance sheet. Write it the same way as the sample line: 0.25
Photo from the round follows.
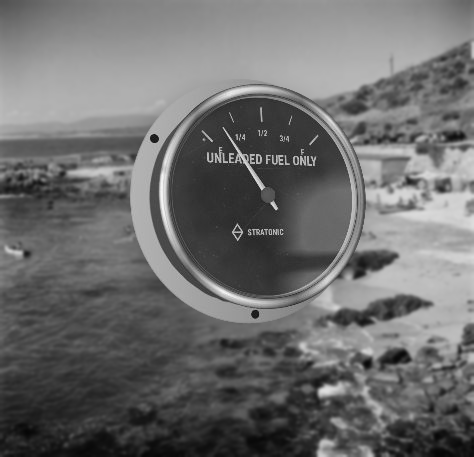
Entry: 0.125
